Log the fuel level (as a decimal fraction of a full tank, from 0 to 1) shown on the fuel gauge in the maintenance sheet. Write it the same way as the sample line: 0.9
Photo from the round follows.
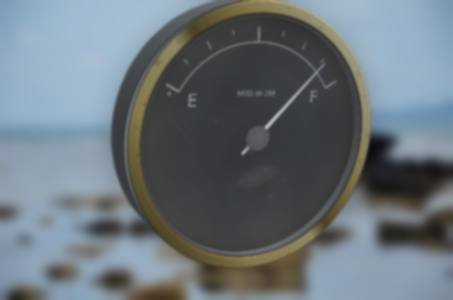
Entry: 0.875
